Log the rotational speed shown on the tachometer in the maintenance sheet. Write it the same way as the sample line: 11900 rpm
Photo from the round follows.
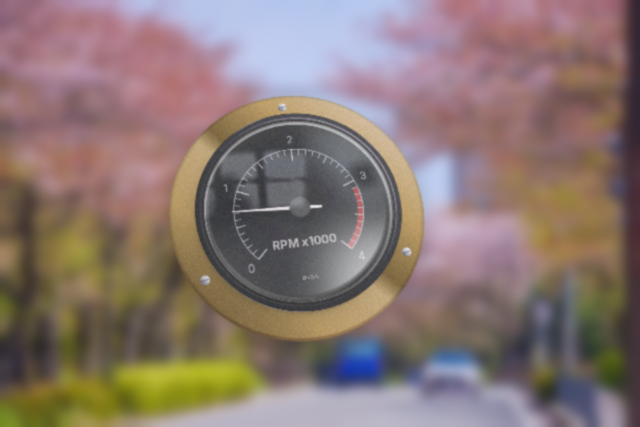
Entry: 700 rpm
